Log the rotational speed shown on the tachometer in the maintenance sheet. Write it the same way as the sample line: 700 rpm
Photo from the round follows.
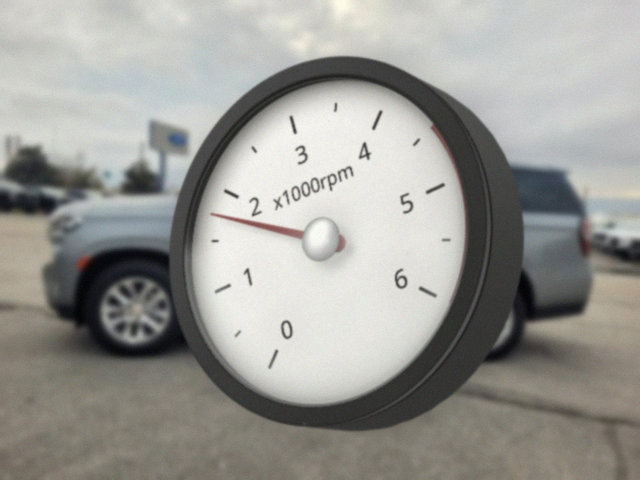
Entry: 1750 rpm
